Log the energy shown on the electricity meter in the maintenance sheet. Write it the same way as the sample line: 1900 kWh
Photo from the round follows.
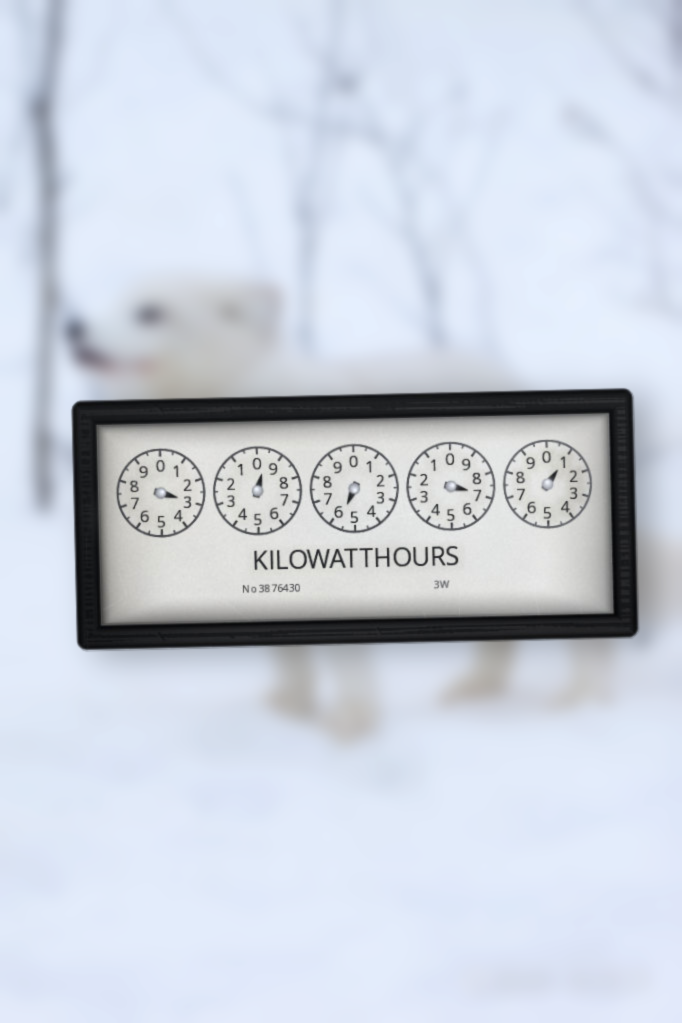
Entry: 29571 kWh
